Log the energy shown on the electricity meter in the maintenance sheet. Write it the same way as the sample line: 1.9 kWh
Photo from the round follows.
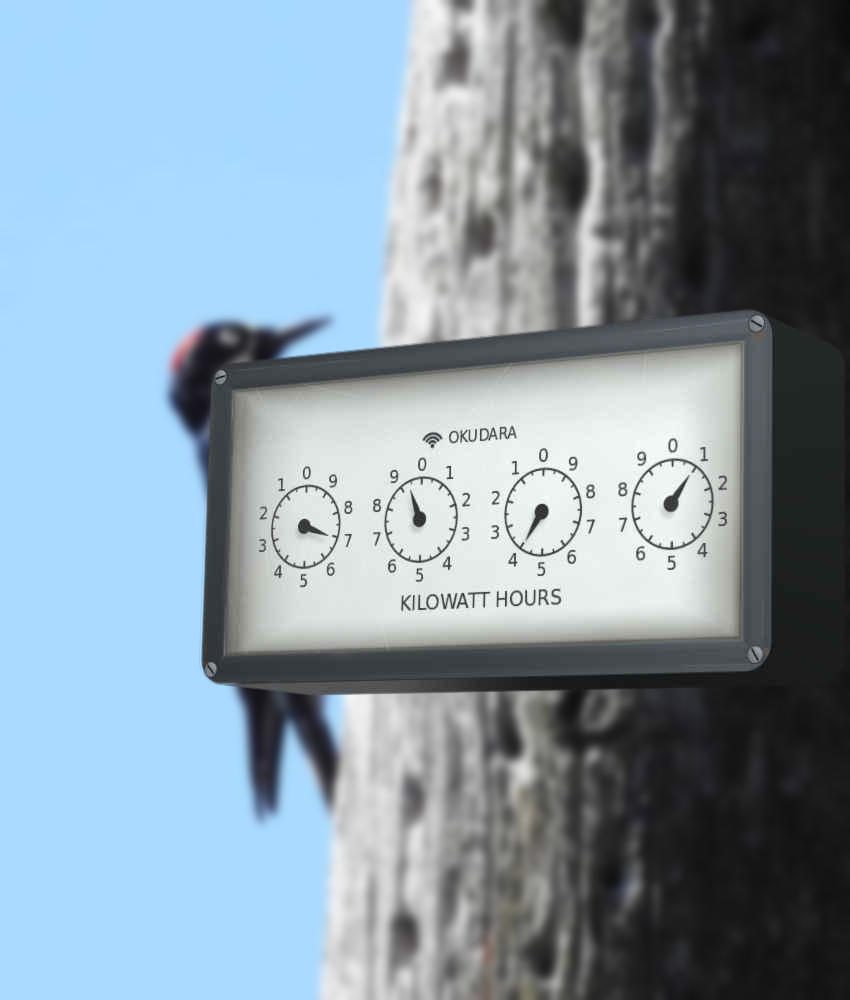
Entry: 6941 kWh
